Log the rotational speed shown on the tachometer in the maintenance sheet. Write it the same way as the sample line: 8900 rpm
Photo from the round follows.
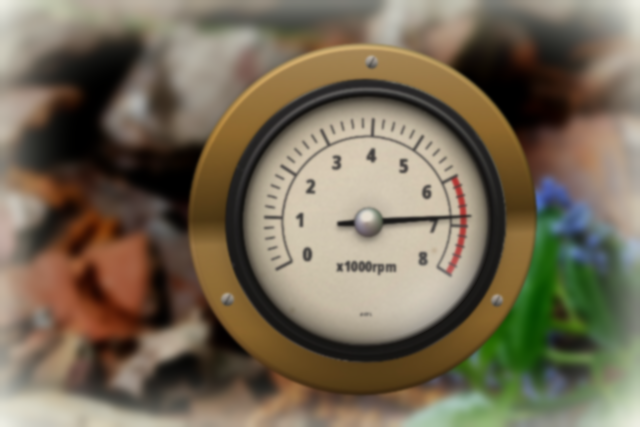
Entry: 6800 rpm
